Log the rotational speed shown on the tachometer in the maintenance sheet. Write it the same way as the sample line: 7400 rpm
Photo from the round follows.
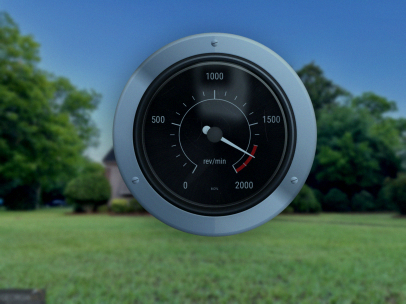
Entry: 1800 rpm
